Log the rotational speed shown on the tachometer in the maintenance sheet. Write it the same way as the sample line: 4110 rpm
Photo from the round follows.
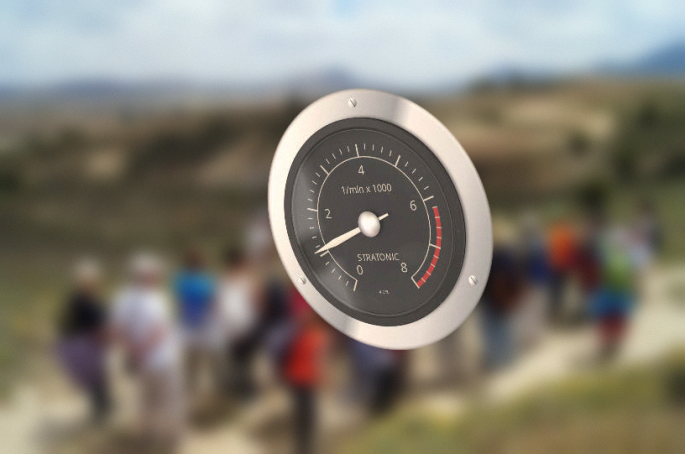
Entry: 1100 rpm
